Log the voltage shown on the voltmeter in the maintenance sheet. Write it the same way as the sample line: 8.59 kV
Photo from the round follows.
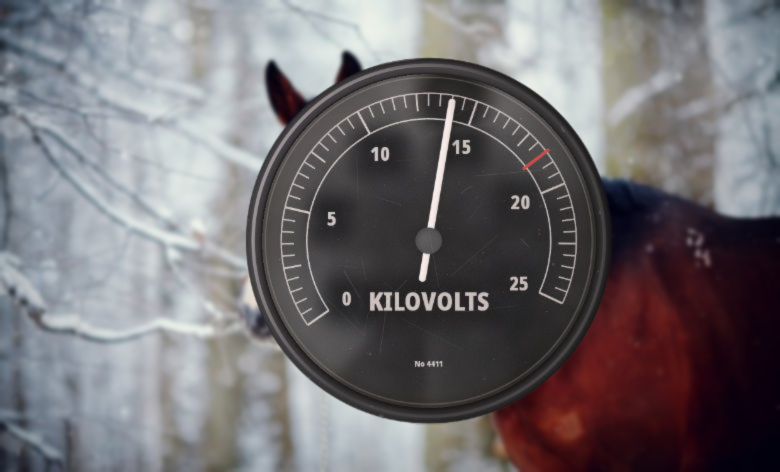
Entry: 14 kV
